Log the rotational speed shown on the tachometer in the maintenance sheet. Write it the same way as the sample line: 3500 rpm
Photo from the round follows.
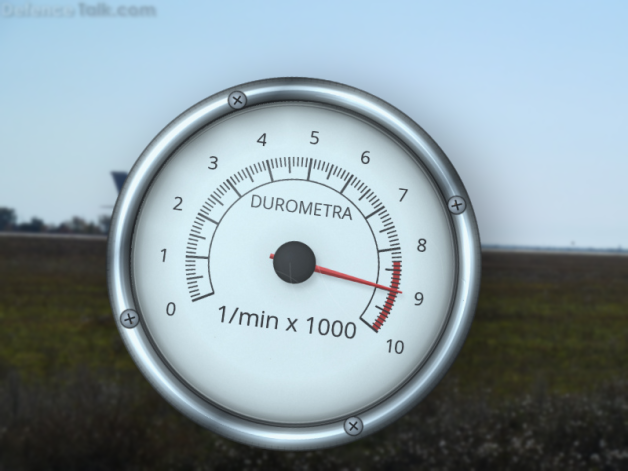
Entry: 9000 rpm
